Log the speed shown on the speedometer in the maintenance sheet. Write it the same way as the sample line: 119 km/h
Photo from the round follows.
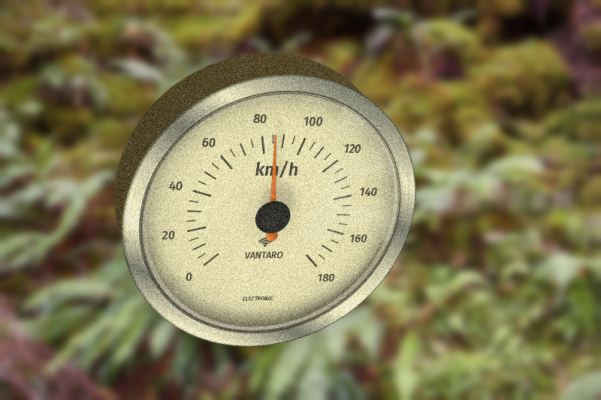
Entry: 85 km/h
